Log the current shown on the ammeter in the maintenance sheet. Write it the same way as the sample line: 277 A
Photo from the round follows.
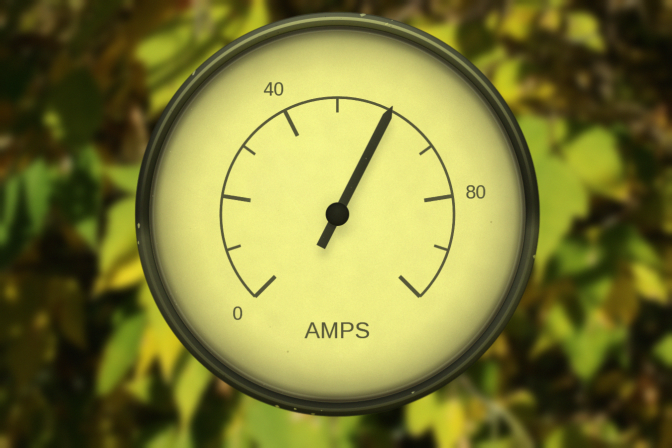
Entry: 60 A
